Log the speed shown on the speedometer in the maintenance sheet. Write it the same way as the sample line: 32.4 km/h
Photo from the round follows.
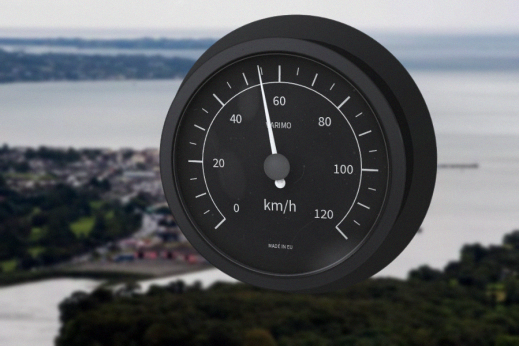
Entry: 55 km/h
